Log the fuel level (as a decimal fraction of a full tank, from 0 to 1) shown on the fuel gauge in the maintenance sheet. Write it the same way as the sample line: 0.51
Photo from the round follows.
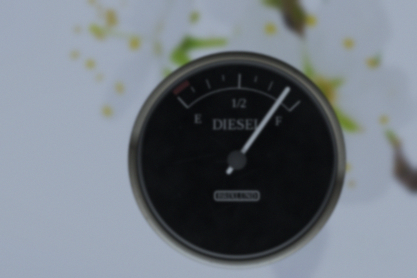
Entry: 0.875
